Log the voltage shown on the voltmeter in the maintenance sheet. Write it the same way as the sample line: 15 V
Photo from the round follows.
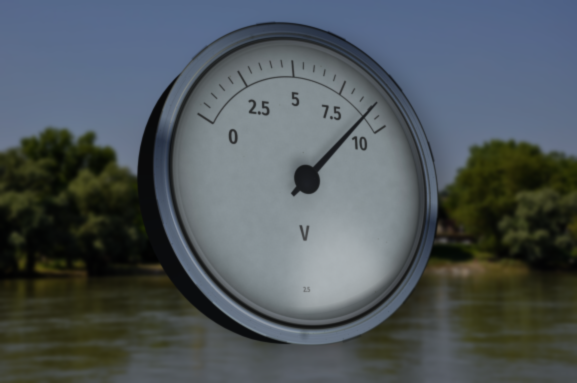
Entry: 9 V
